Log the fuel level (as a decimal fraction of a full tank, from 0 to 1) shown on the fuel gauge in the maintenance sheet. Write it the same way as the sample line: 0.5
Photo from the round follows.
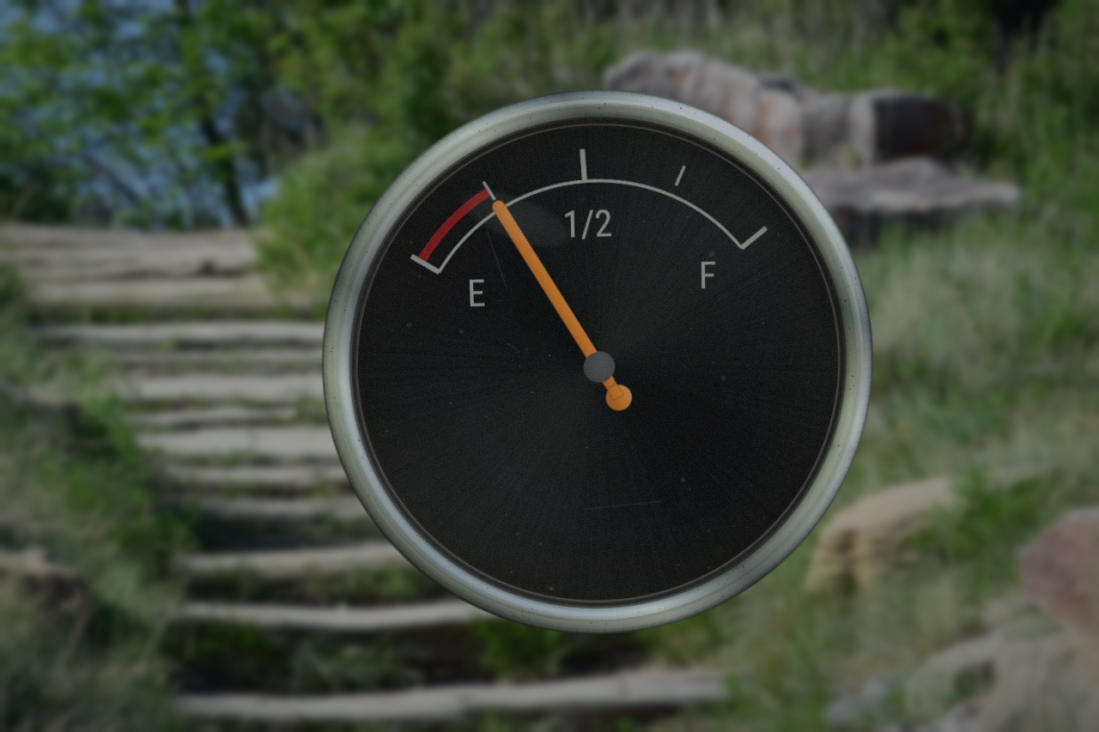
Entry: 0.25
